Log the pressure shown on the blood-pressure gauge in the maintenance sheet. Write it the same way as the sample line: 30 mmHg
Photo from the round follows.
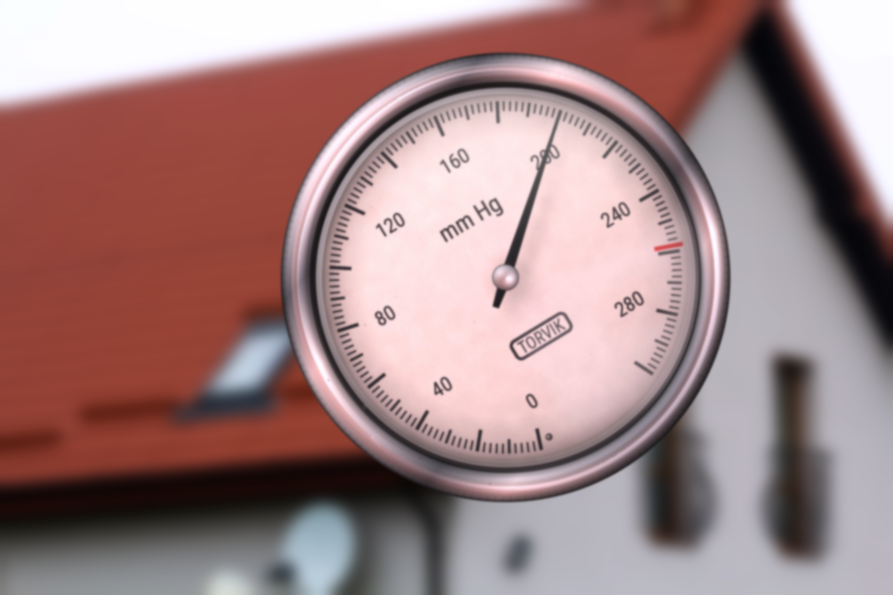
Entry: 200 mmHg
